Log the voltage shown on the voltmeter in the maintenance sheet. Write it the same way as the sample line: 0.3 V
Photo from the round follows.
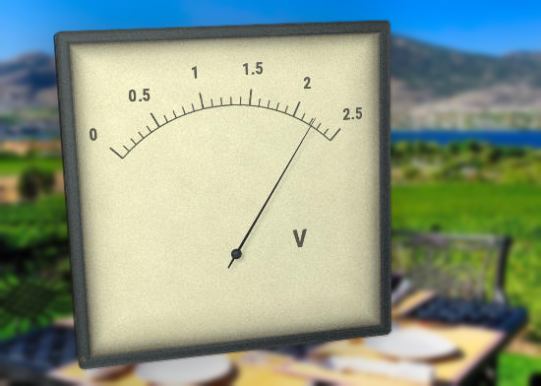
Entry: 2.2 V
